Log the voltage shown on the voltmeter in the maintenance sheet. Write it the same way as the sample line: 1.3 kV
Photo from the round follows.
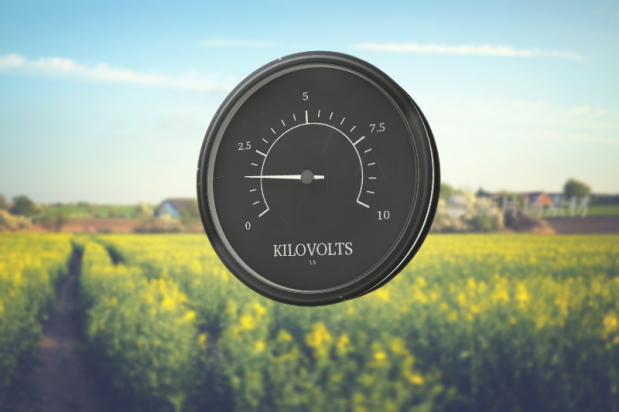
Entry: 1.5 kV
